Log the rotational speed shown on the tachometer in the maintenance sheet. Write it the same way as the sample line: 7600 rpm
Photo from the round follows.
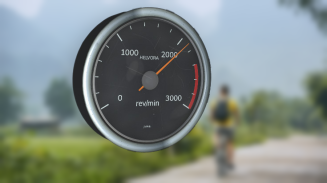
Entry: 2100 rpm
